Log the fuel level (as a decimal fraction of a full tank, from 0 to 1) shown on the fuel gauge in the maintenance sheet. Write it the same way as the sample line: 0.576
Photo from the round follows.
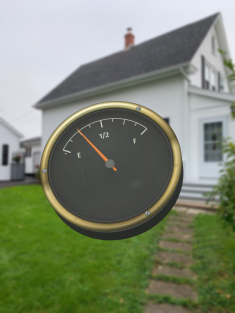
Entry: 0.25
